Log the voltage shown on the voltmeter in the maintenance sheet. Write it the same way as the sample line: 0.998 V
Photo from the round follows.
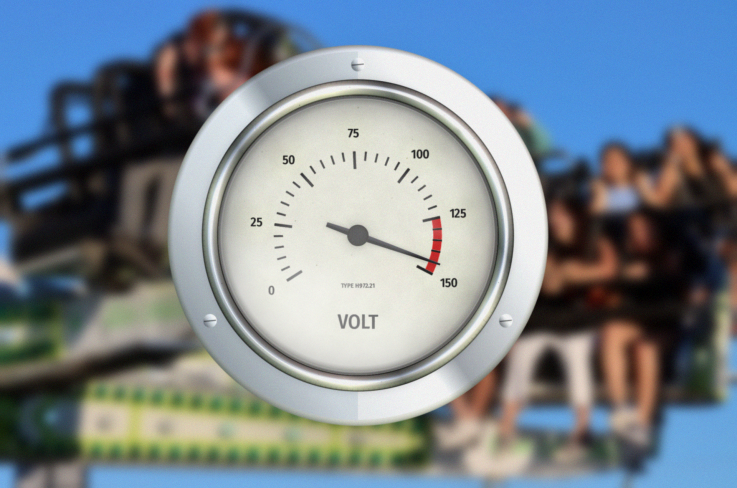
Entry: 145 V
